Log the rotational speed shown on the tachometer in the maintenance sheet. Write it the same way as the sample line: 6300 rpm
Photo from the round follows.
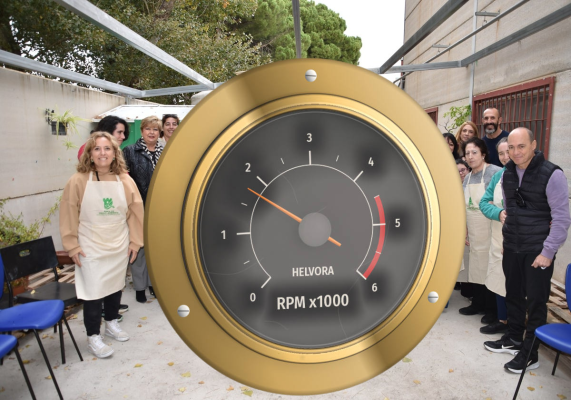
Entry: 1750 rpm
